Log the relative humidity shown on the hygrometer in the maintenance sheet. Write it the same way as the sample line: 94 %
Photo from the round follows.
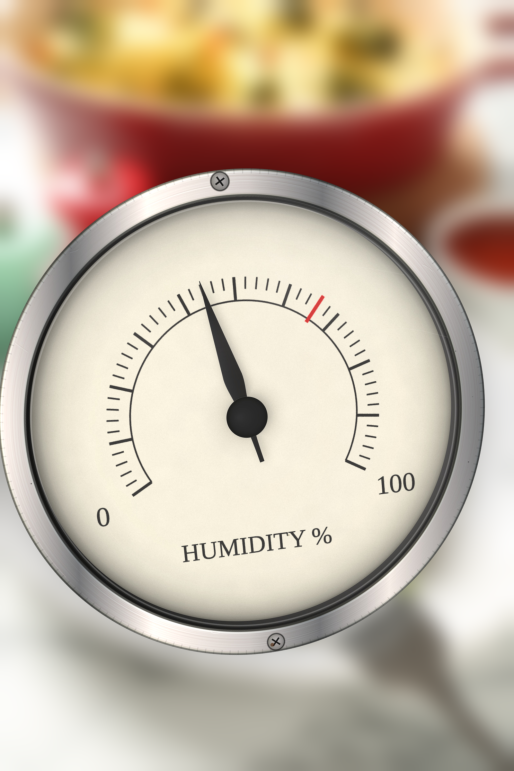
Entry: 44 %
